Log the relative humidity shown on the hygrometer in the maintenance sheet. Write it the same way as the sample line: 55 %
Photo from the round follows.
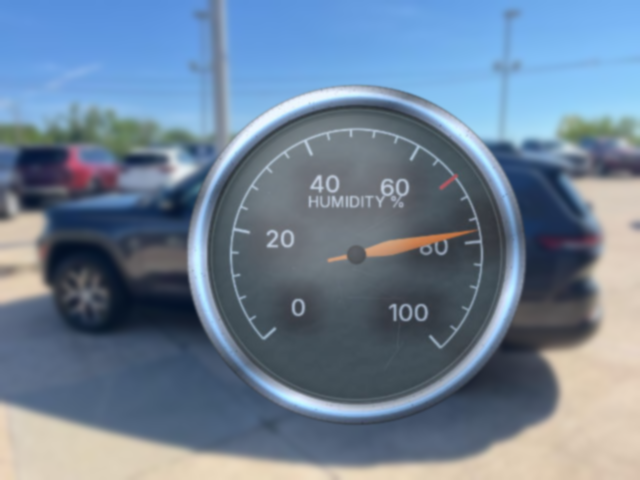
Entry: 78 %
